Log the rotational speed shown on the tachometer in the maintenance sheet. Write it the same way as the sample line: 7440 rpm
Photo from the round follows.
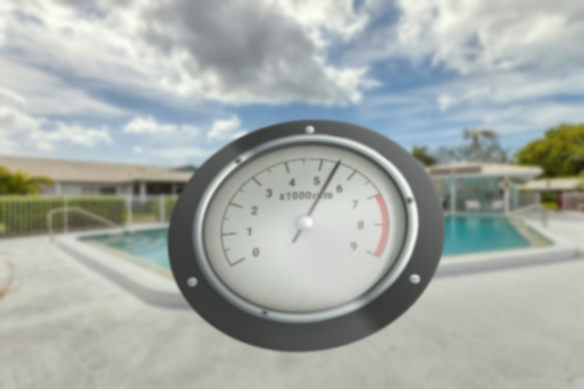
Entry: 5500 rpm
